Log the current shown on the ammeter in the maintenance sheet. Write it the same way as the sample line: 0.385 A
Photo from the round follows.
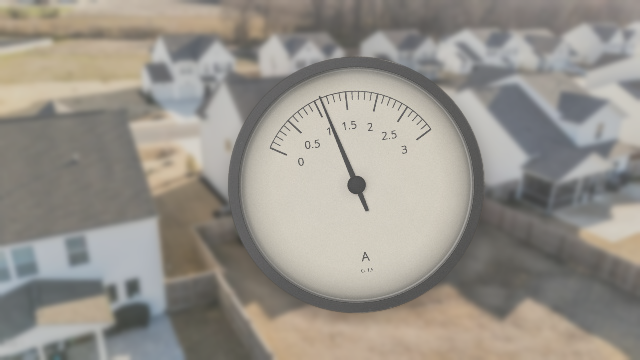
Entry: 1.1 A
